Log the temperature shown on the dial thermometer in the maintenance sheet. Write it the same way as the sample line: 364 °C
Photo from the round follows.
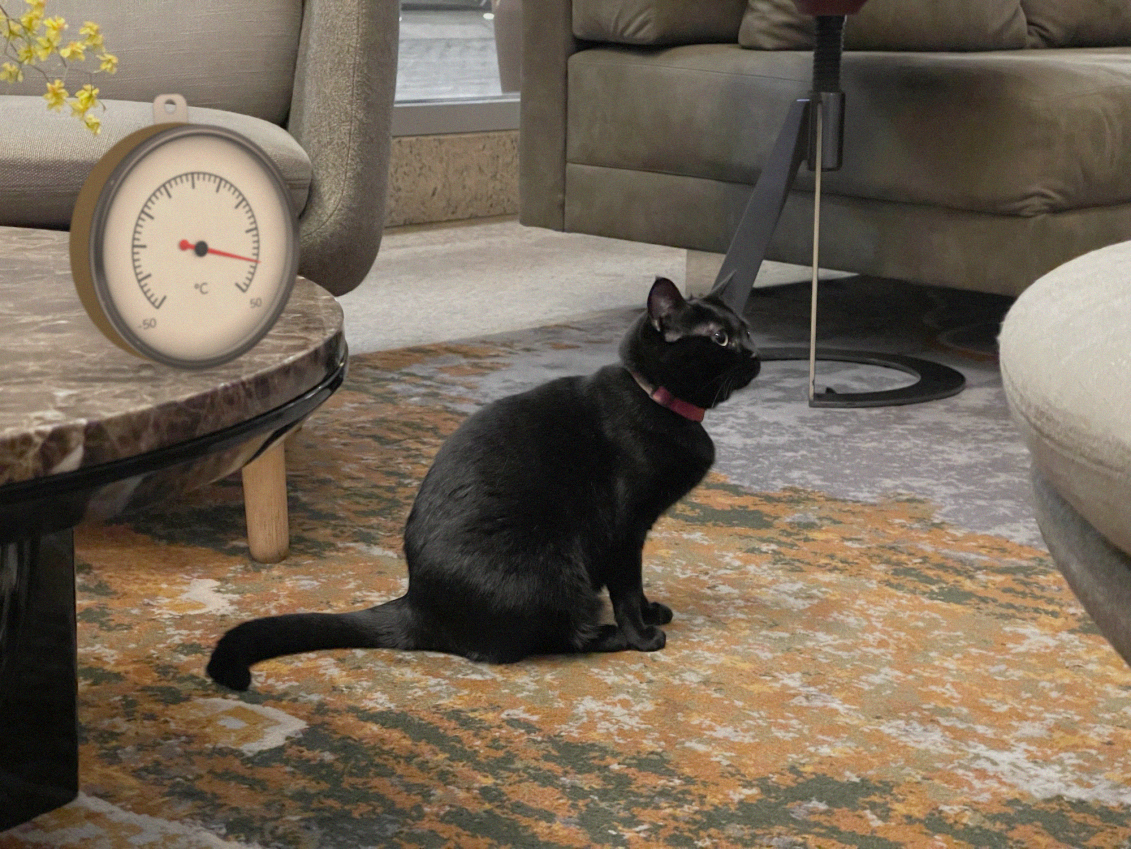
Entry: 40 °C
